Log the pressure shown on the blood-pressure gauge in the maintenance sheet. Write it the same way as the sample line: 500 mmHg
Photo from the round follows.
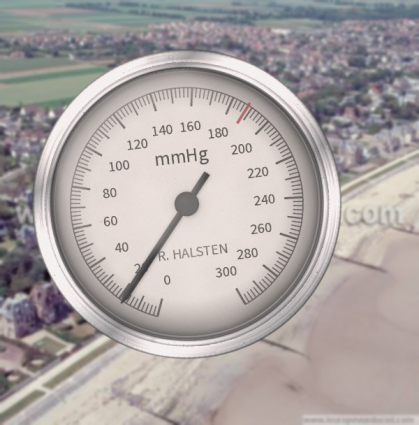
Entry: 18 mmHg
